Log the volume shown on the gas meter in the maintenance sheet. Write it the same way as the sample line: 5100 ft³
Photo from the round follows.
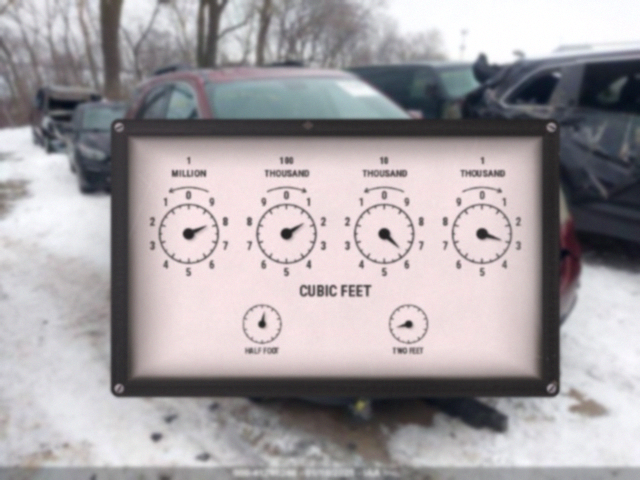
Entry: 816300 ft³
